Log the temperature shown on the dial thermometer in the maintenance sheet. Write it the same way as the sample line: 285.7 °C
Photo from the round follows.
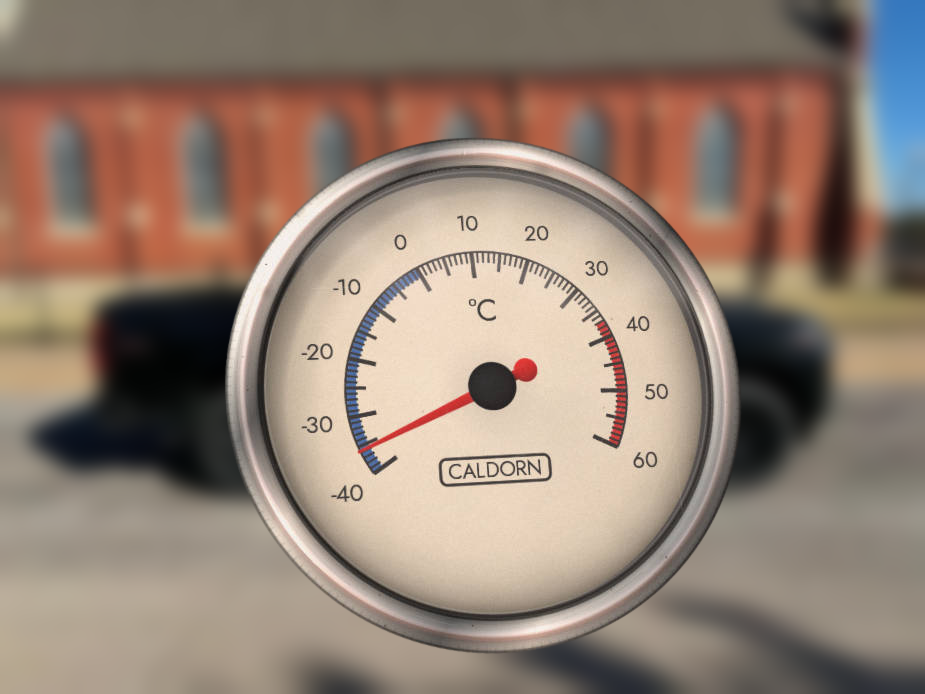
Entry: -36 °C
